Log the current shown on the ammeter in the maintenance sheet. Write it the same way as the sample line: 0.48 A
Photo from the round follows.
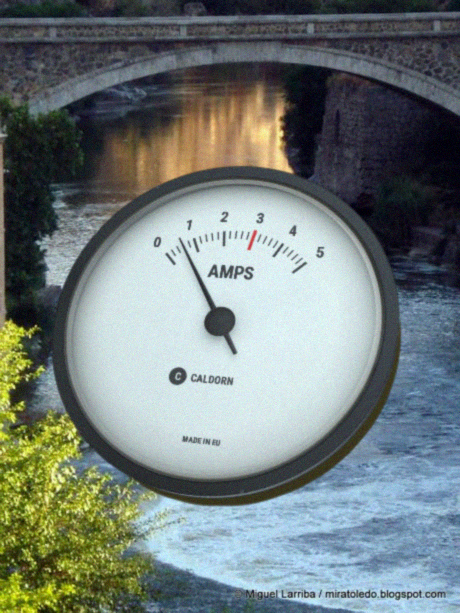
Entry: 0.6 A
